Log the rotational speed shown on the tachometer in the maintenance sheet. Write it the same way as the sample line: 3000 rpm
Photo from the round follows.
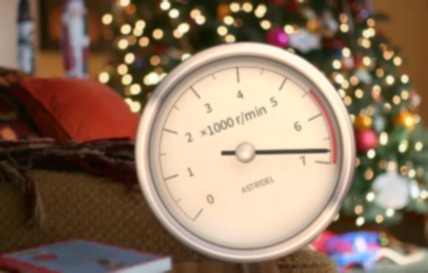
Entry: 6750 rpm
